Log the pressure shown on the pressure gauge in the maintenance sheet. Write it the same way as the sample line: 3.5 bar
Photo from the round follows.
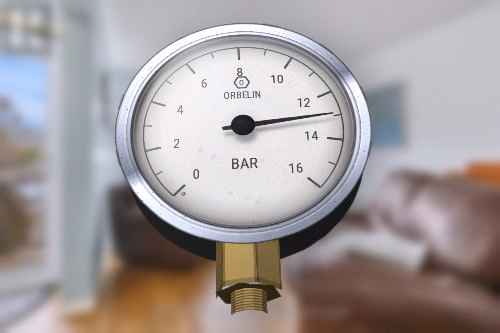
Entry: 13 bar
